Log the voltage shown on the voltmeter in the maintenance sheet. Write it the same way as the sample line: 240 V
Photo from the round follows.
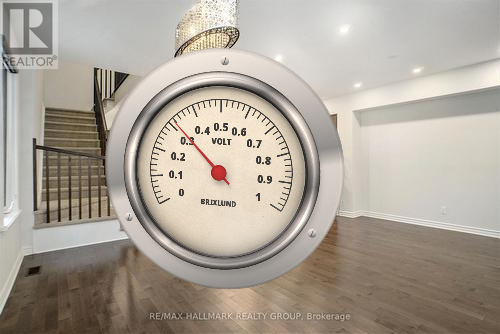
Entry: 0.32 V
